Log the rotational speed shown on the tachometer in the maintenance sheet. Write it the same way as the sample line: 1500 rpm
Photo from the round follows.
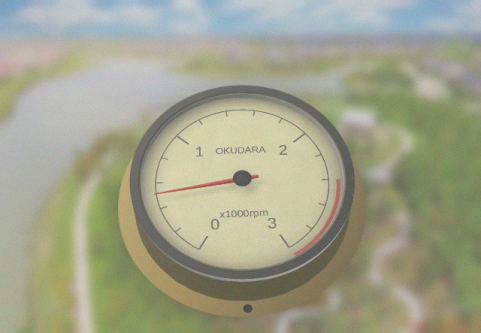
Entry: 500 rpm
